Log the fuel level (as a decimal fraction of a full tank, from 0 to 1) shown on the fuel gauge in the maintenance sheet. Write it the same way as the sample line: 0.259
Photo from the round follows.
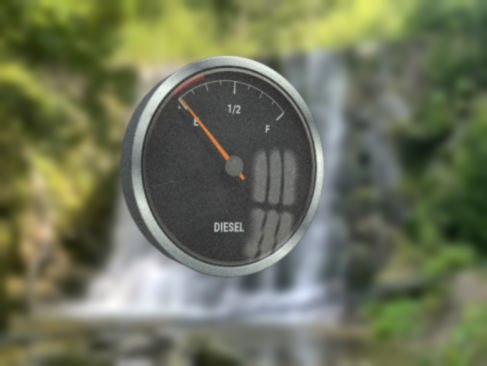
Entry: 0
